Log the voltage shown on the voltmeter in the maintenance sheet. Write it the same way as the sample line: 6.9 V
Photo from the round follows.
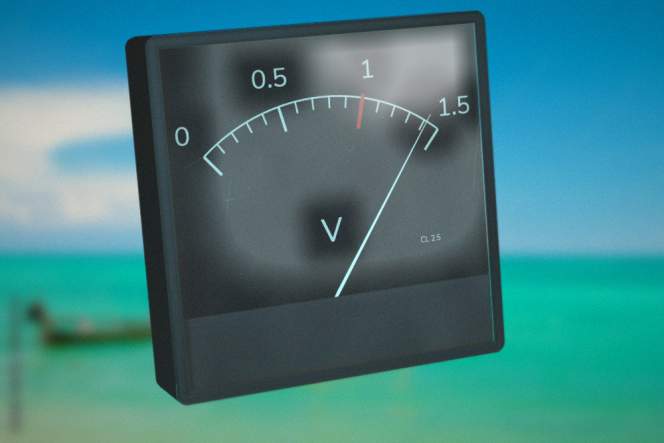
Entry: 1.4 V
